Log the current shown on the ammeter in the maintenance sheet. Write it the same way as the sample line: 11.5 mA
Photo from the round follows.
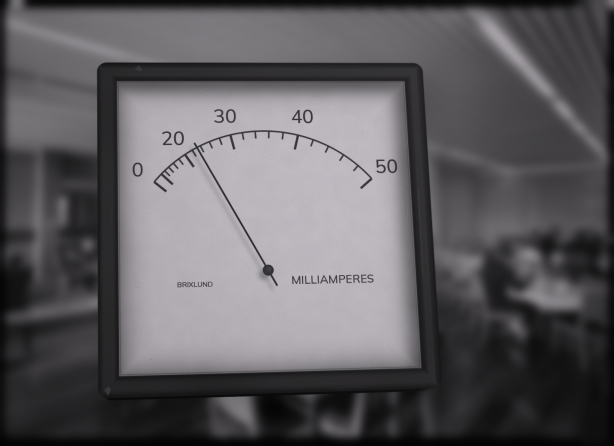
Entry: 23 mA
